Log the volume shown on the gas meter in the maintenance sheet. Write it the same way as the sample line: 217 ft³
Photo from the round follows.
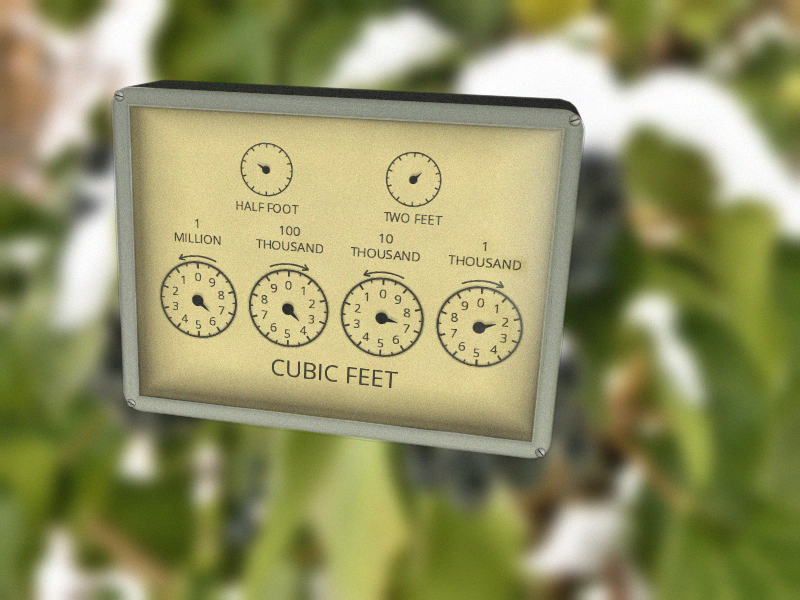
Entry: 637200 ft³
